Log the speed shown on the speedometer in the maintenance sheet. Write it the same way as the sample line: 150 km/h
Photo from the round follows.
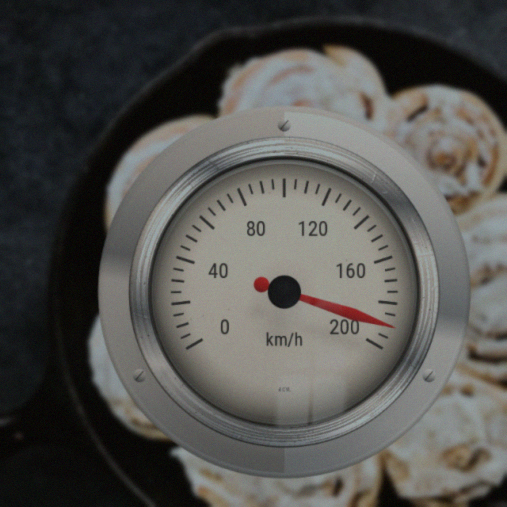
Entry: 190 km/h
